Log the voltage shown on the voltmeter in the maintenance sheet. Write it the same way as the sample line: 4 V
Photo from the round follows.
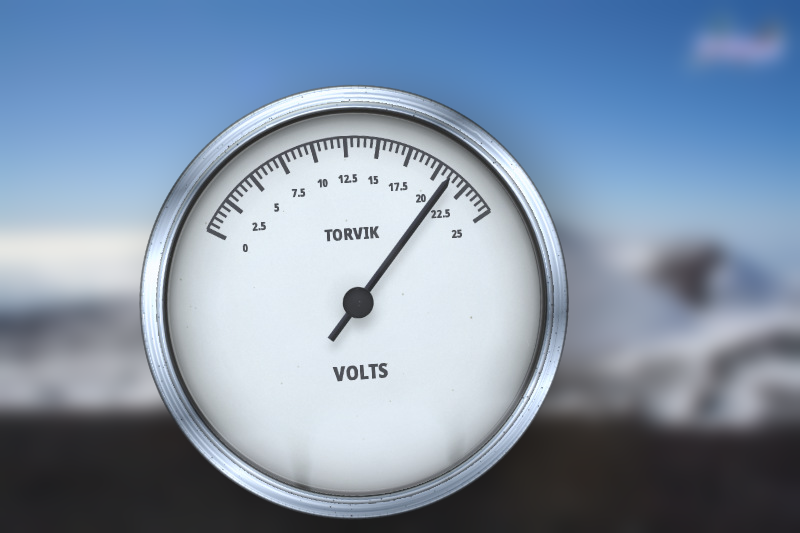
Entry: 21 V
